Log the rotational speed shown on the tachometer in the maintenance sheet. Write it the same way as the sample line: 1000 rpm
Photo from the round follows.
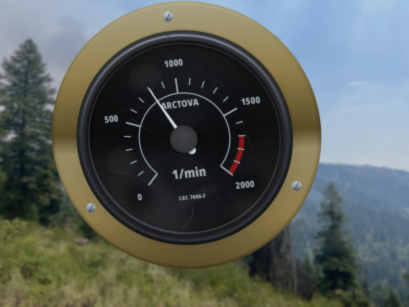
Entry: 800 rpm
